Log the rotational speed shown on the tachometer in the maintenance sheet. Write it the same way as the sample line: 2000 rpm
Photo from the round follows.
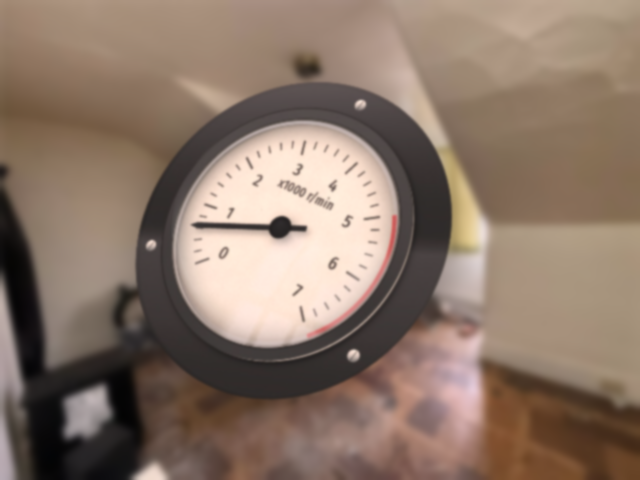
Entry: 600 rpm
